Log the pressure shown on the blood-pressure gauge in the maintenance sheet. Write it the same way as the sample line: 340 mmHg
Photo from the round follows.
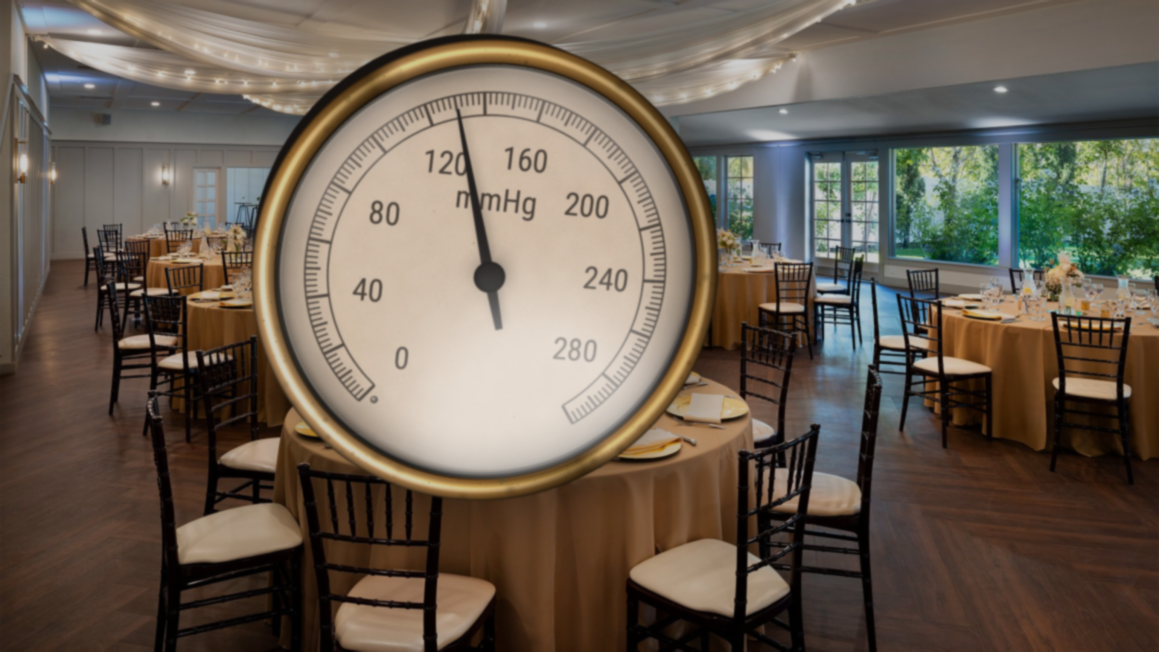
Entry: 130 mmHg
